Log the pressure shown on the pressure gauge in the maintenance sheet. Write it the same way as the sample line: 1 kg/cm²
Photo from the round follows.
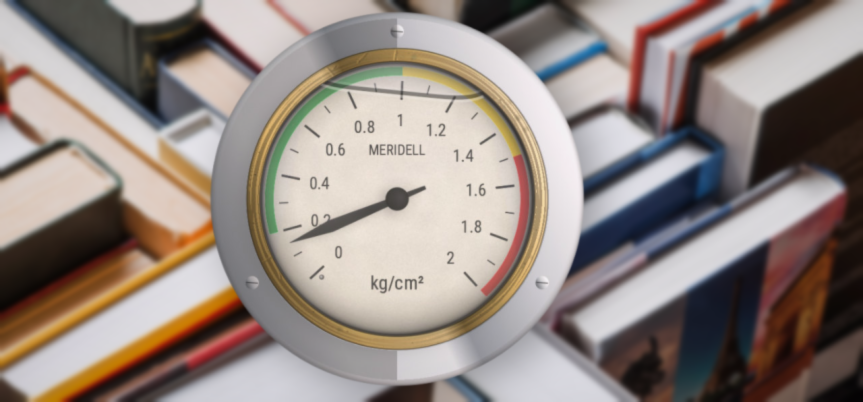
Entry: 0.15 kg/cm²
